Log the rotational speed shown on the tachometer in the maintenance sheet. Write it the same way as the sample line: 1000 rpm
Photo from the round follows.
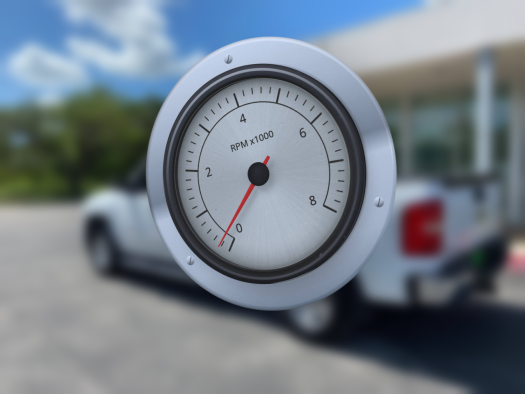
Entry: 200 rpm
